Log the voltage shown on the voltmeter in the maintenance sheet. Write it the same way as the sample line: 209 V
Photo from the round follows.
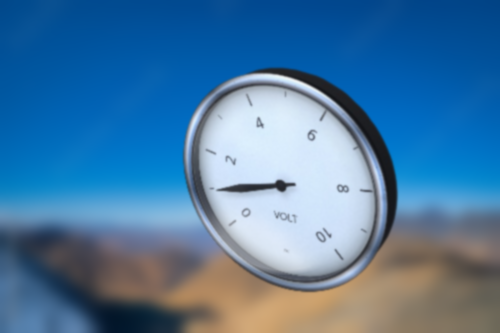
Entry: 1 V
